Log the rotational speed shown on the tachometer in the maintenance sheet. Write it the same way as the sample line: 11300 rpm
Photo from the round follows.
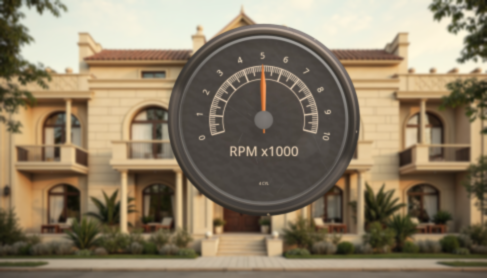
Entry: 5000 rpm
